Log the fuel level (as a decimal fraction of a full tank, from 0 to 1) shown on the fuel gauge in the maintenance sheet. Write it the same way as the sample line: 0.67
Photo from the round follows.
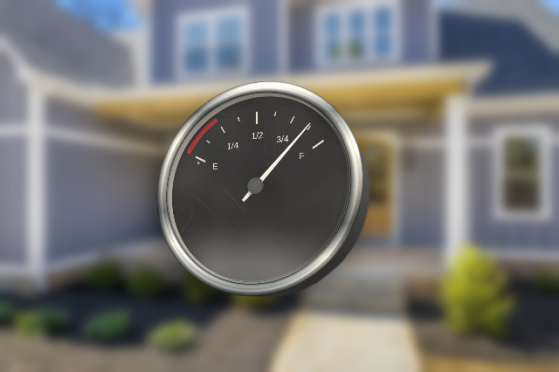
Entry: 0.875
